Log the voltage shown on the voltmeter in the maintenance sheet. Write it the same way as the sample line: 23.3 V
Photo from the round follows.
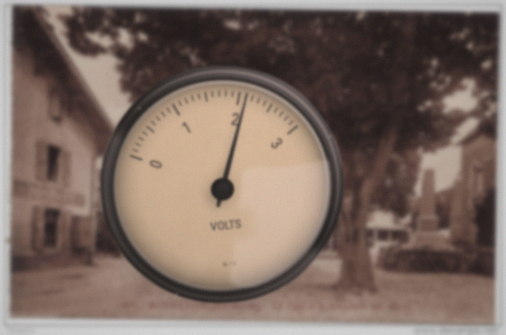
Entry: 2.1 V
